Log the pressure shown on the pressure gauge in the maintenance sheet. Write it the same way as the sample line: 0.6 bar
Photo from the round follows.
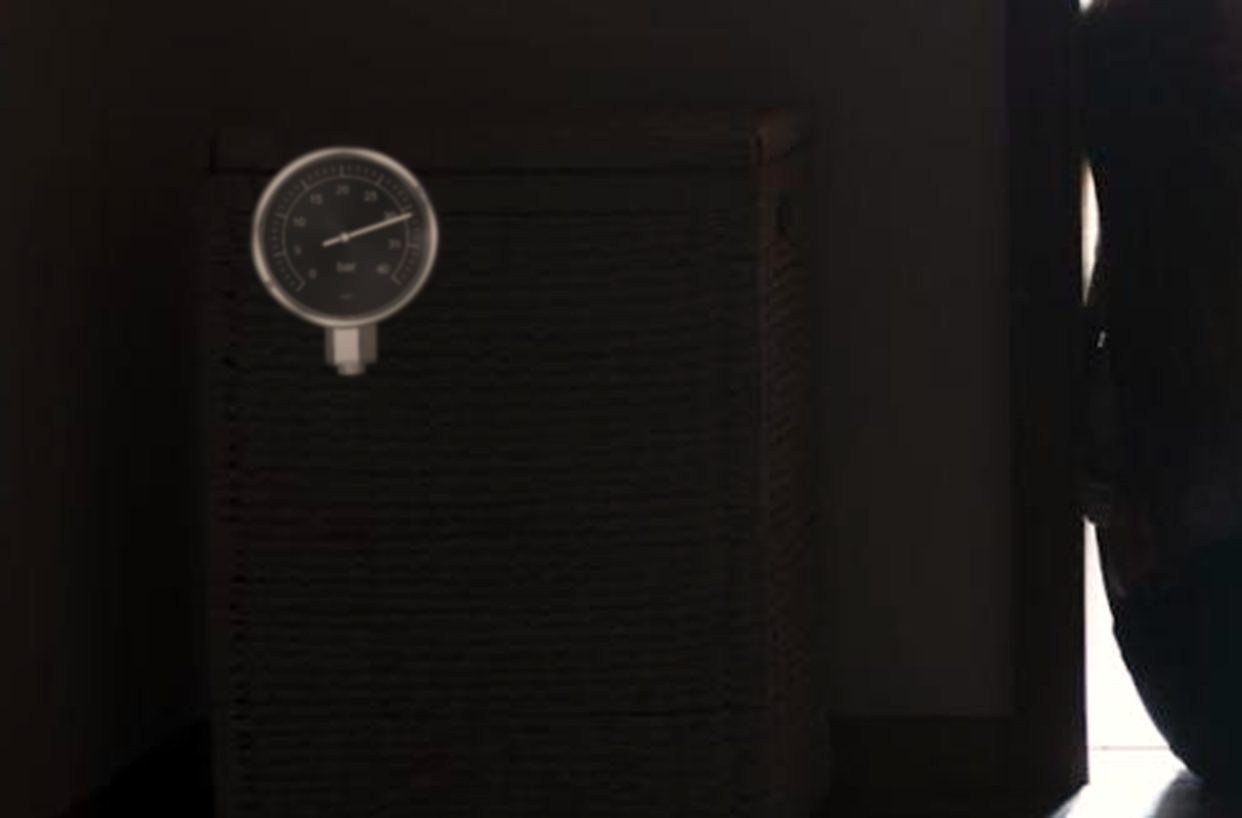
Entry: 31 bar
